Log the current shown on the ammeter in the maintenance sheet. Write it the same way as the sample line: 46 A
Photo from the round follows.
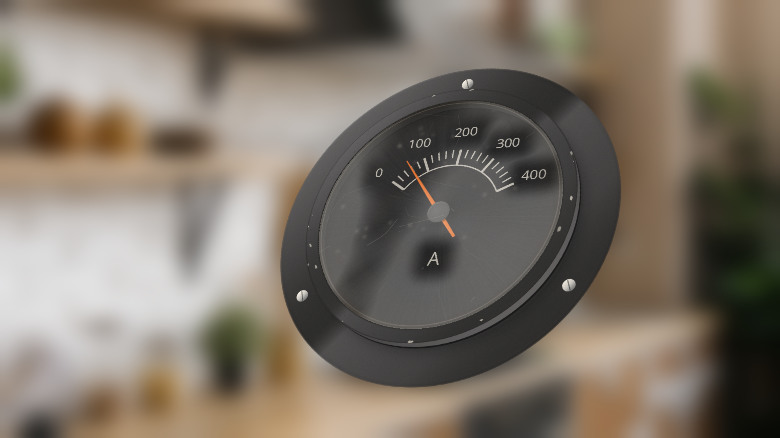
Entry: 60 A
